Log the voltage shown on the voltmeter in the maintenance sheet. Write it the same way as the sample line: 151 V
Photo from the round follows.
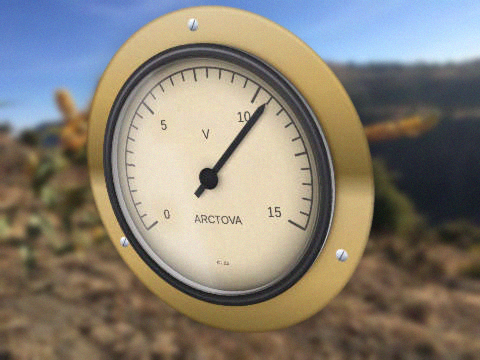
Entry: 10.5 V
